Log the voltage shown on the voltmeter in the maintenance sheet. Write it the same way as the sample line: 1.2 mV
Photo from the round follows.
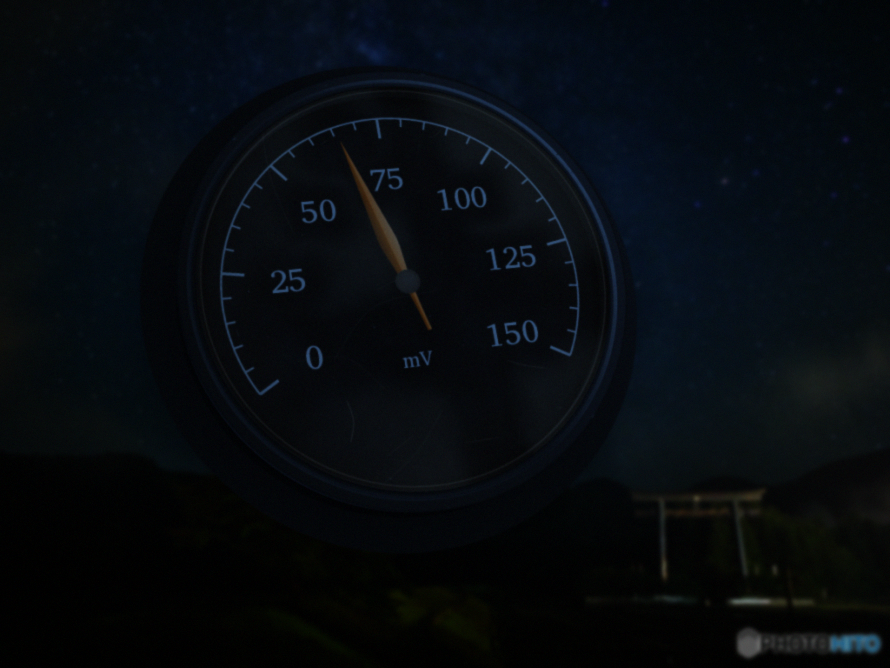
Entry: 65 mV
